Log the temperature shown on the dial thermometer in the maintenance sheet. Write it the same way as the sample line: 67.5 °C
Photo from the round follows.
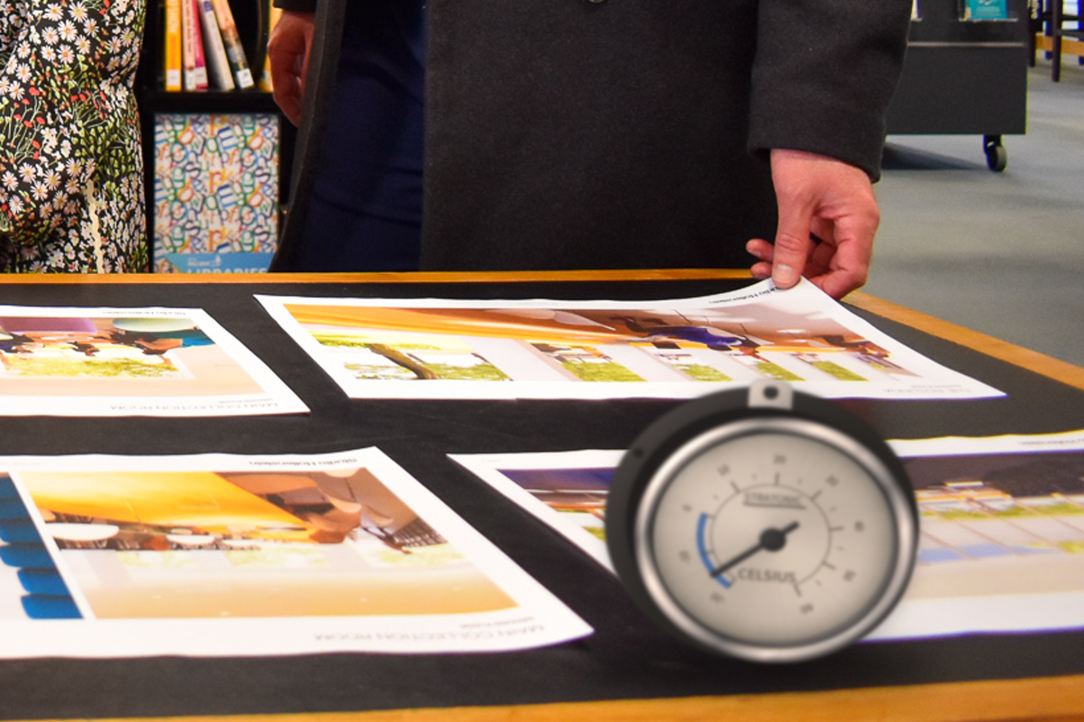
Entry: -15 °C
